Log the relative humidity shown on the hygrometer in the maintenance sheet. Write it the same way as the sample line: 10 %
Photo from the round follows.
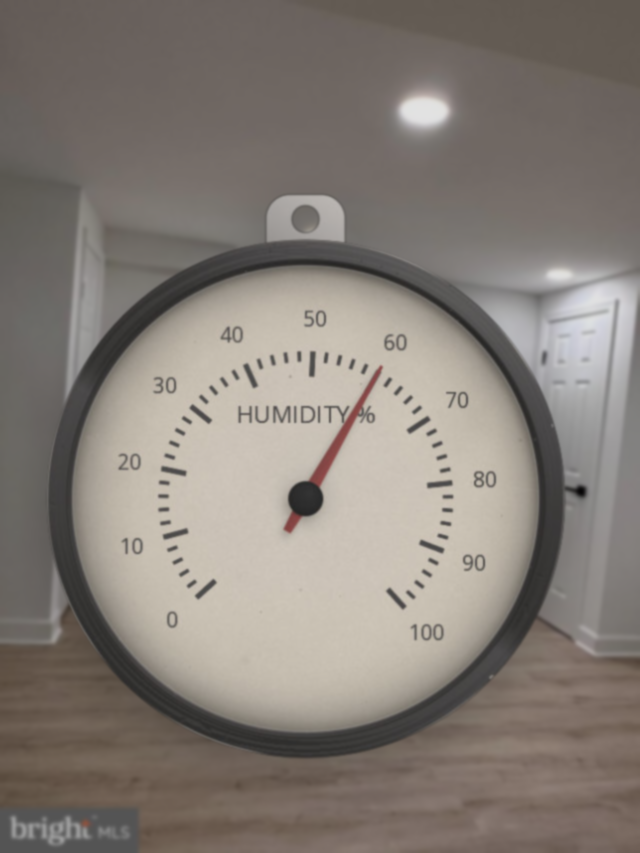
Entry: 60 %
